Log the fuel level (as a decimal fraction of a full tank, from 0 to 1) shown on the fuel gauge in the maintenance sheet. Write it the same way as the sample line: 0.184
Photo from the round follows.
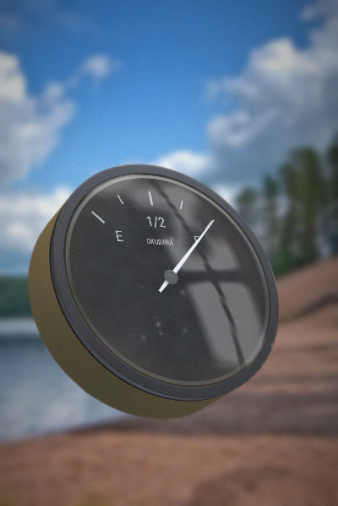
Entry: 1
